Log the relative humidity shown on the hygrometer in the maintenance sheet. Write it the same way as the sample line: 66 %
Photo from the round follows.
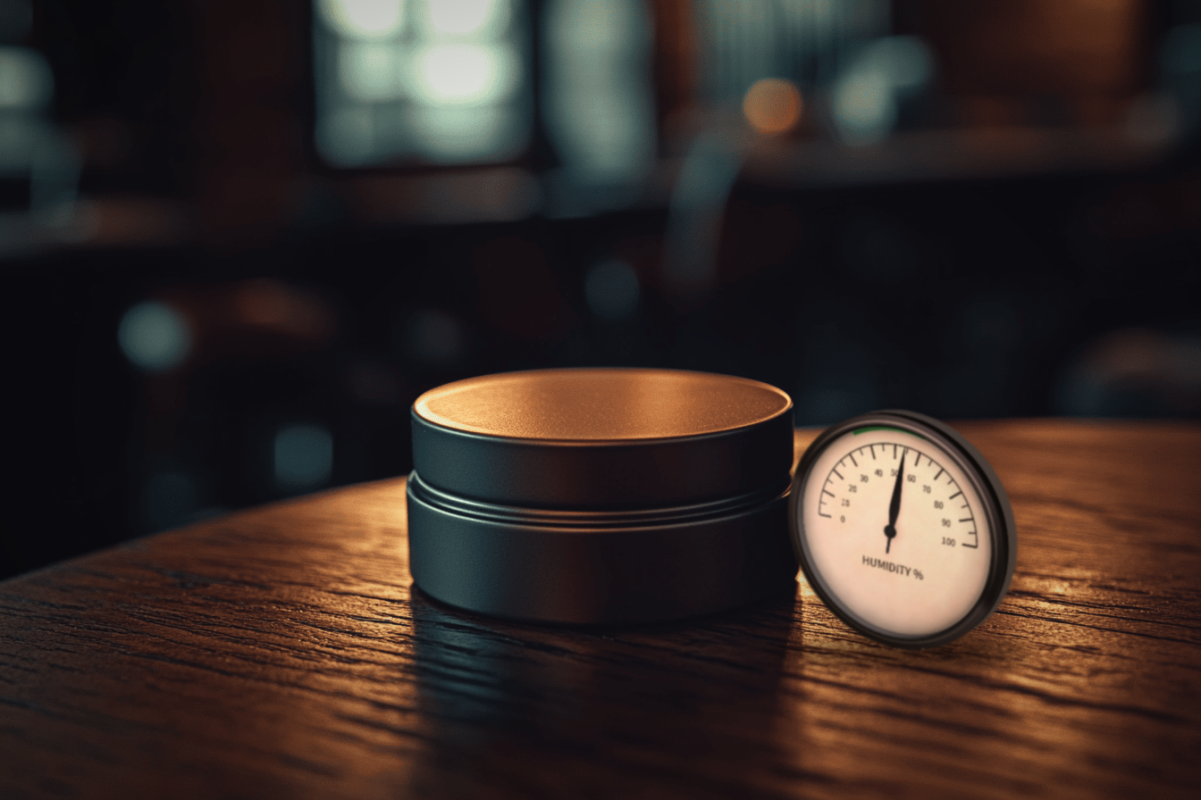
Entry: 55 %
